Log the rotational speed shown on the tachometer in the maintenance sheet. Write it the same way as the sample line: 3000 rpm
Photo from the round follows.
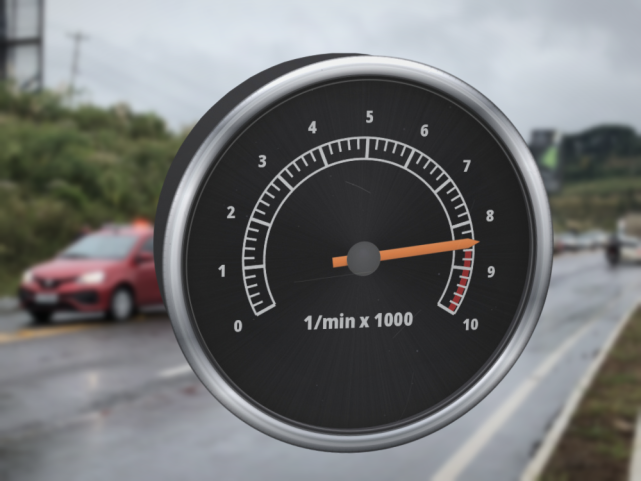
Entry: 8400 rpm
